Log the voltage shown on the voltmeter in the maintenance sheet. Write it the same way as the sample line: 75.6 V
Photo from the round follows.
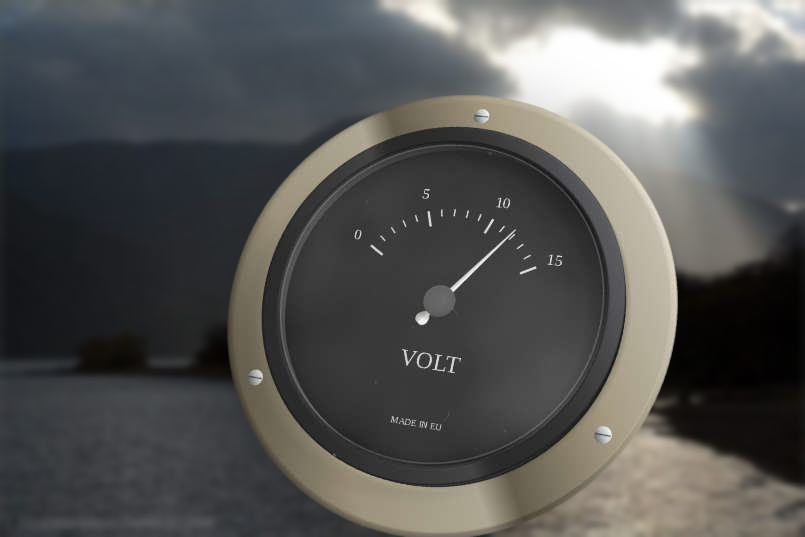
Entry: 12 V
